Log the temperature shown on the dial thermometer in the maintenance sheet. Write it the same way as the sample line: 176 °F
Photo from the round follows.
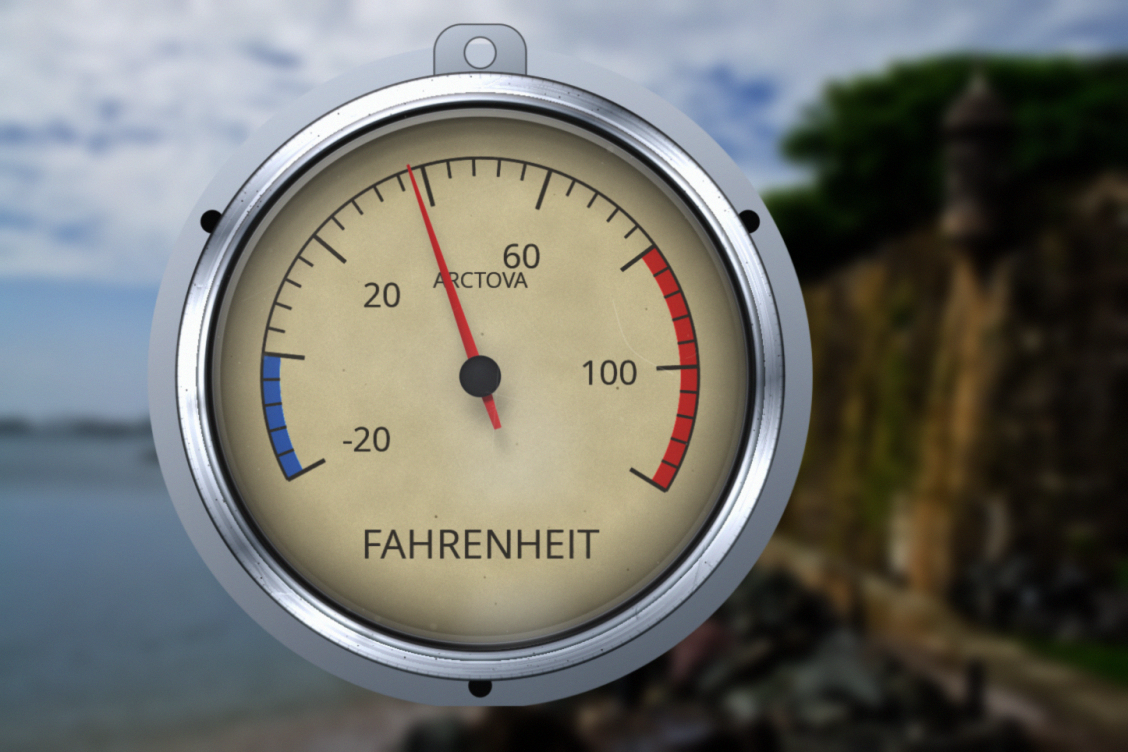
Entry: 38 °F
